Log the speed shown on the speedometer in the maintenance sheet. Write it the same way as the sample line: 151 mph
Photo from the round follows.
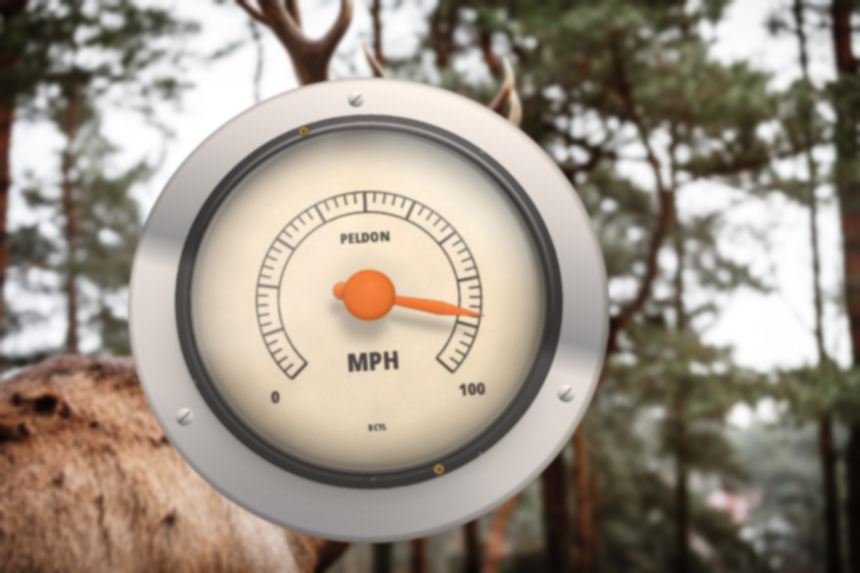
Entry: 88 mph
